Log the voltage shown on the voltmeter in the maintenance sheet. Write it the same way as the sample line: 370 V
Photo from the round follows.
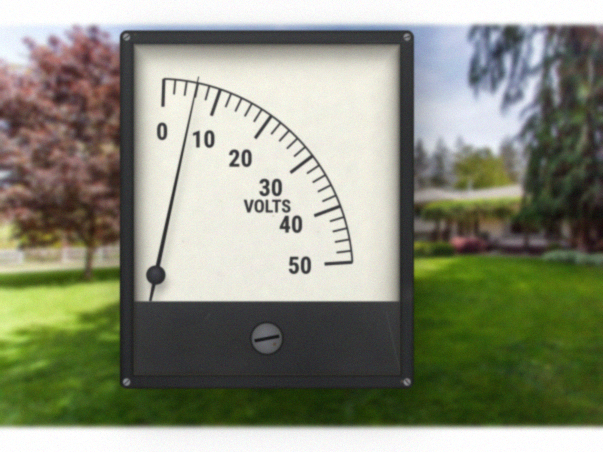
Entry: 6 V
